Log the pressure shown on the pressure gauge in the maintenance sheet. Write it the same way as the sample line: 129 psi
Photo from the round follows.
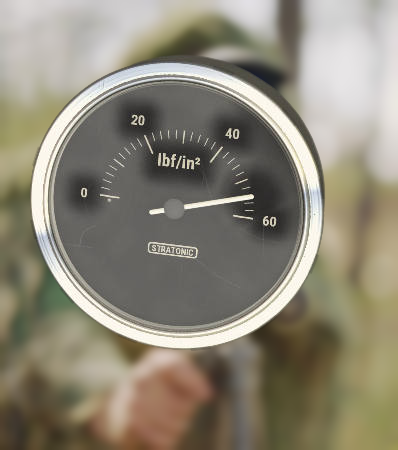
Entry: 54 psi
